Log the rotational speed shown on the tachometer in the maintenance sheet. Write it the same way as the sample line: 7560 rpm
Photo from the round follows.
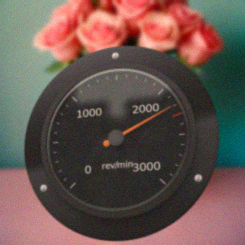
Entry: 2200 rpm
